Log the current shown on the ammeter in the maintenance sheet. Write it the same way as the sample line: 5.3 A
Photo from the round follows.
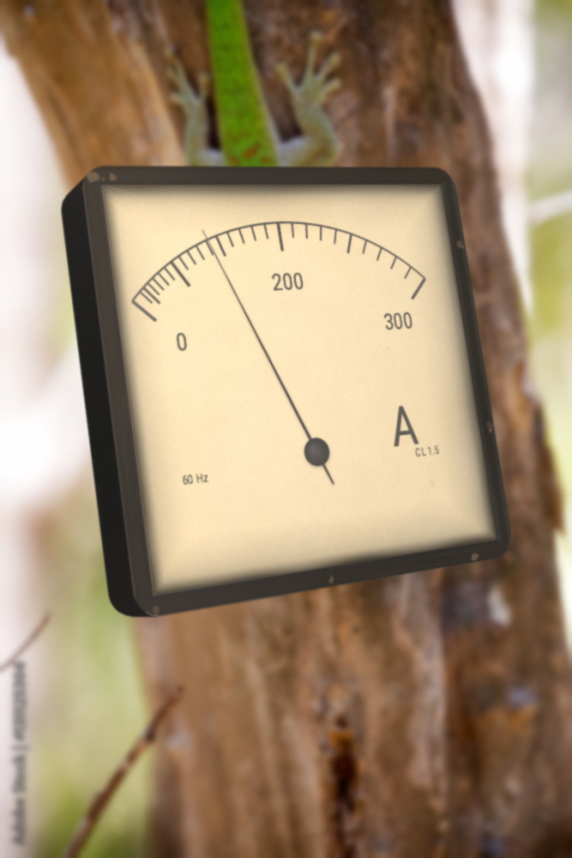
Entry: 140 A
